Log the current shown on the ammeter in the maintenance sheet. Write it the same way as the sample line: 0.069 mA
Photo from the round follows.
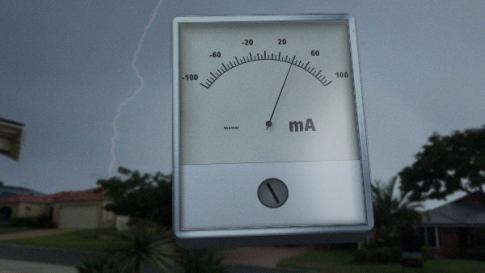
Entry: 40 mA
